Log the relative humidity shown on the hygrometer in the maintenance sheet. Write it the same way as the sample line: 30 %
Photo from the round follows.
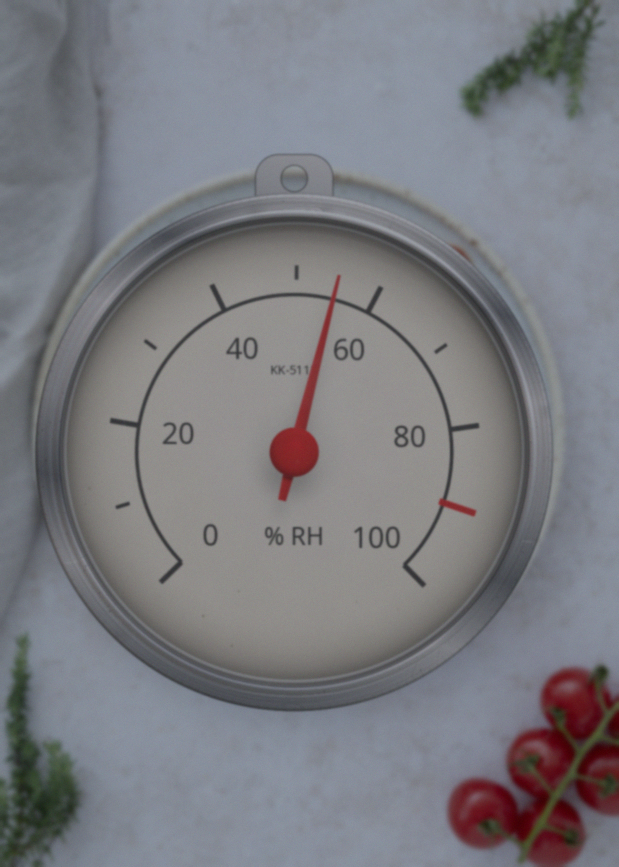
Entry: 55 %
